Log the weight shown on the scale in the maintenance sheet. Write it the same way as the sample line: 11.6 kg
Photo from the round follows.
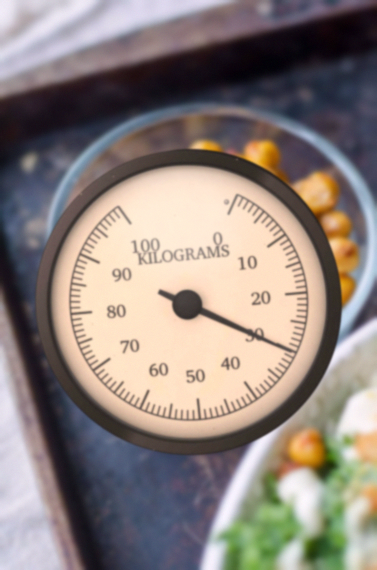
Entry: 30 kg
